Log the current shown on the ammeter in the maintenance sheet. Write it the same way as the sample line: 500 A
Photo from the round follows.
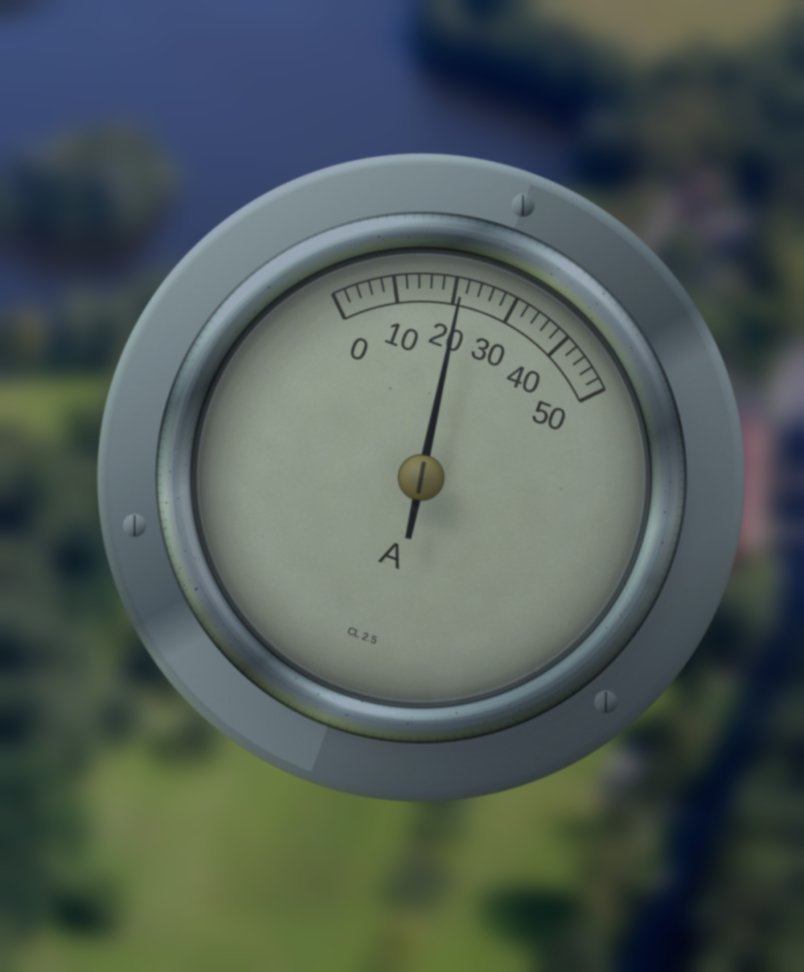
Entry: 21 A
